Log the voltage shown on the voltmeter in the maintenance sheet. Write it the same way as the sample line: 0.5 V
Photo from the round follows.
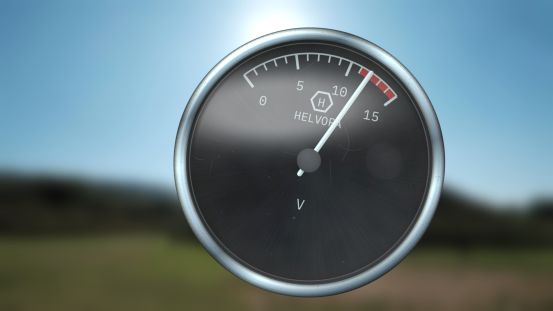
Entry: 12 V
